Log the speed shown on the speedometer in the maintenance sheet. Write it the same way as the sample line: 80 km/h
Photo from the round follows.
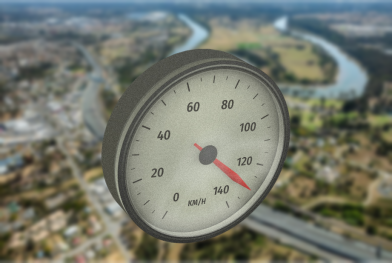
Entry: 130 km/h
